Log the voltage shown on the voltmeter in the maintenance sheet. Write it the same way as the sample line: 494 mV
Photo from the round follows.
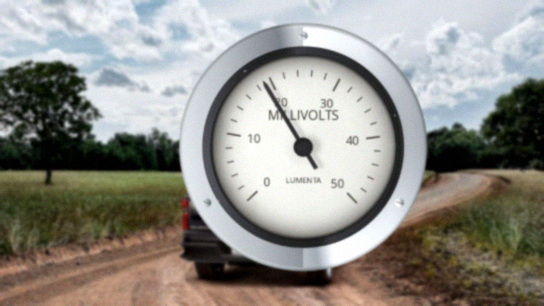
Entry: 19 mV
